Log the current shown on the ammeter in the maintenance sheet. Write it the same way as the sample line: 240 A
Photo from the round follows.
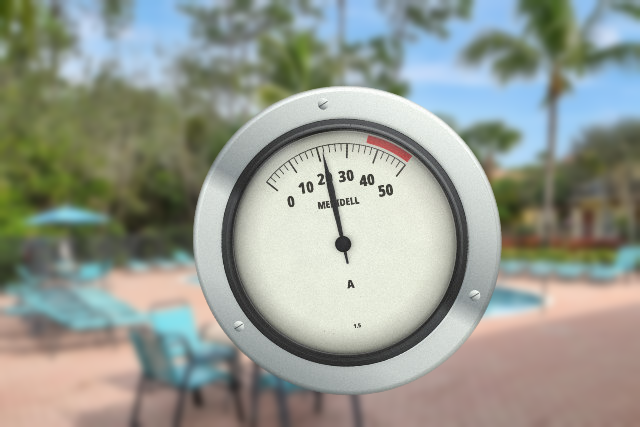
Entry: 22 A
